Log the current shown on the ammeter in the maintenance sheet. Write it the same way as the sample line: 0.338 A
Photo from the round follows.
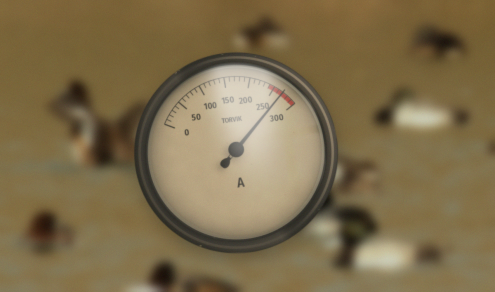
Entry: 270 A
